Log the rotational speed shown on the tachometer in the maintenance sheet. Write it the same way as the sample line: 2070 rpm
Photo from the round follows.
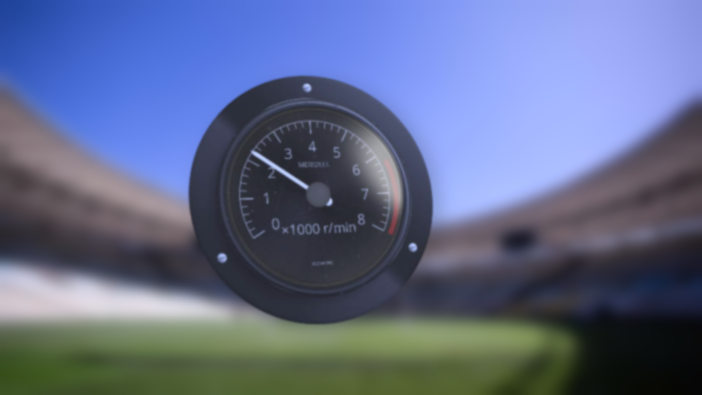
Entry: 2200 rpm
